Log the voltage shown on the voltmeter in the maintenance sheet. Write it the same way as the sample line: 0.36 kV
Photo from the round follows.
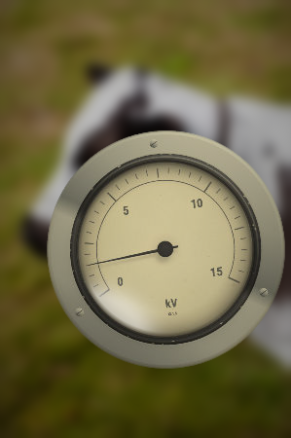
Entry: 1.5 kV
